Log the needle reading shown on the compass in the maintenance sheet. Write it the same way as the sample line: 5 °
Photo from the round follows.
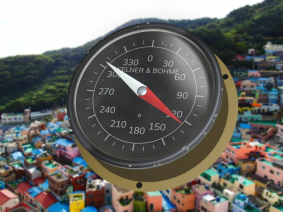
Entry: 125 °
